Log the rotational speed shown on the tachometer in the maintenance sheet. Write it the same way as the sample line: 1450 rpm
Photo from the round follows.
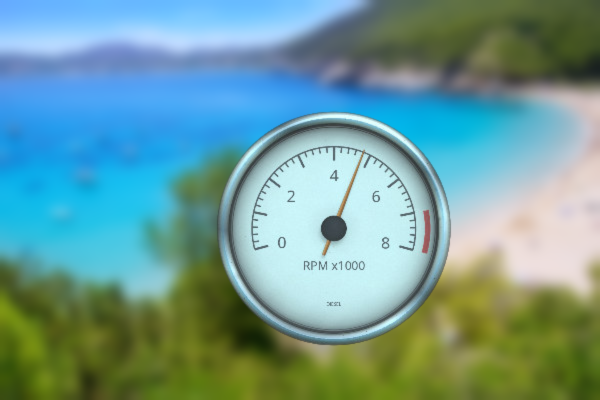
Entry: 4800 rpm
